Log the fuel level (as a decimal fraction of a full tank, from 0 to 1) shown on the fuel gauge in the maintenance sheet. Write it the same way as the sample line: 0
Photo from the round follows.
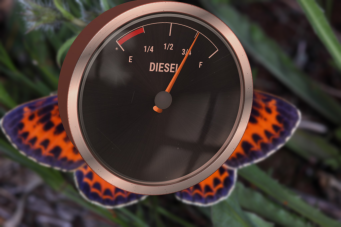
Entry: 0.75
